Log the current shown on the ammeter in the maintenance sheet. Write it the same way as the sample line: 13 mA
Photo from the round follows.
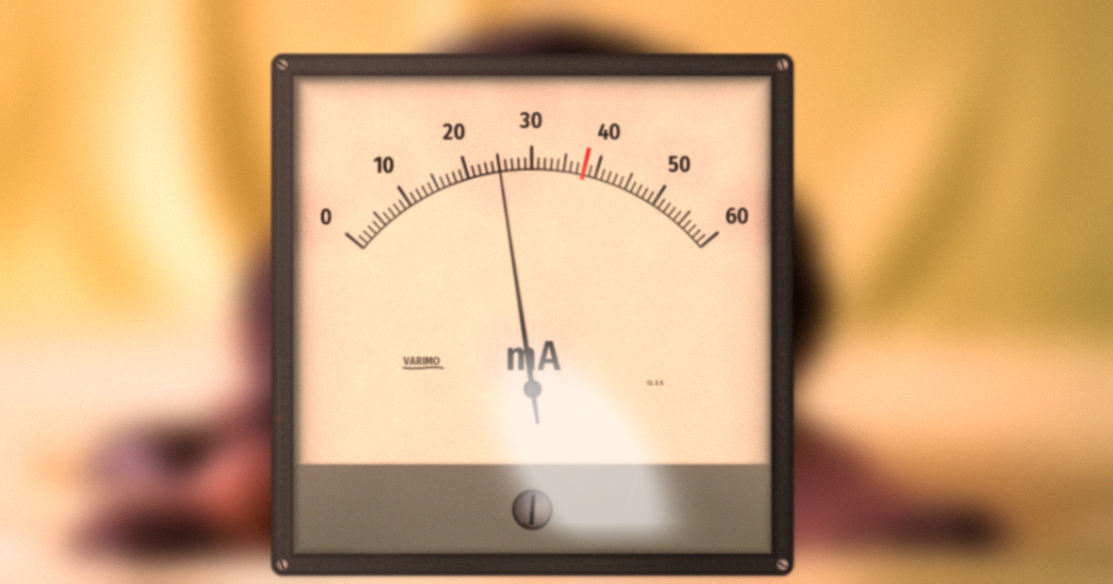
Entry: 25 mA
